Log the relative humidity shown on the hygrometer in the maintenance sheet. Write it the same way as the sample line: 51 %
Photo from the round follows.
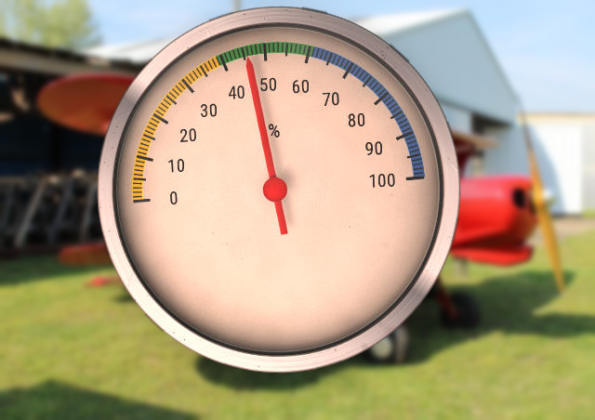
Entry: 46 %
